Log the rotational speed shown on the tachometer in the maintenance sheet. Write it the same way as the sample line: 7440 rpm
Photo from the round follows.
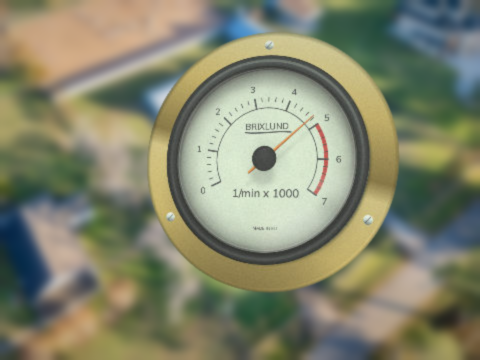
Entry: 4800 rpm
